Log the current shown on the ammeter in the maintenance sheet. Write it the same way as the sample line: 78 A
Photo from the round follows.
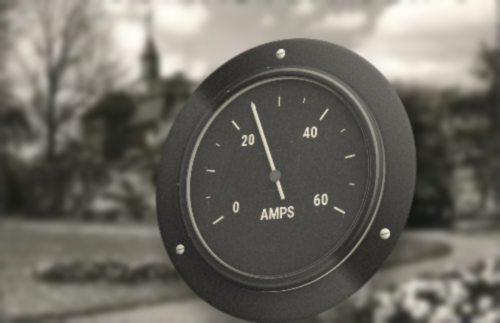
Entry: 25 A
